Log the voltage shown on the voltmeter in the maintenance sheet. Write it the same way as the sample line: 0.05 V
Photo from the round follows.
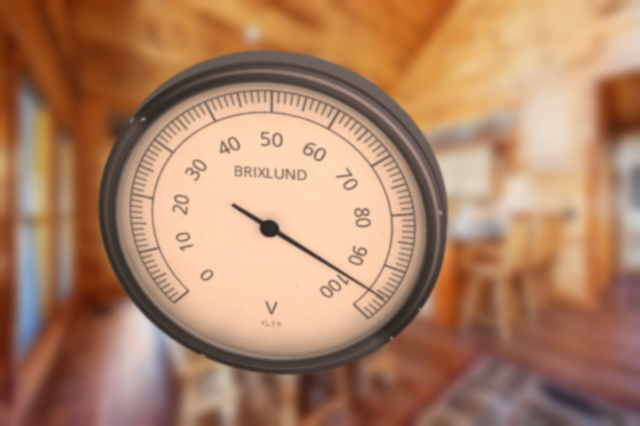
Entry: 95 V
